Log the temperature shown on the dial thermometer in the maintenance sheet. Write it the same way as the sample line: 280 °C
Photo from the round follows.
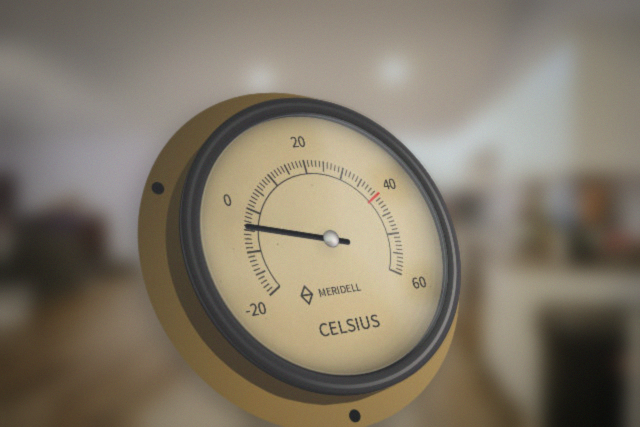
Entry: -5 °C
